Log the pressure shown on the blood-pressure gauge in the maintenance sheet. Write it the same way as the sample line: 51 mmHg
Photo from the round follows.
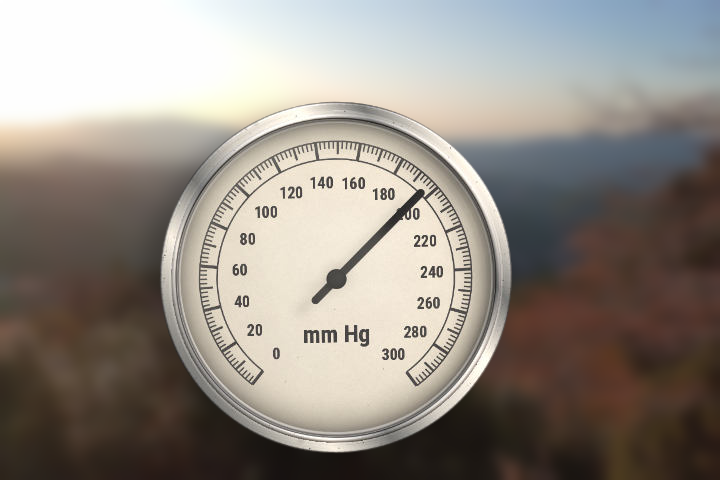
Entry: 196 mmHg
